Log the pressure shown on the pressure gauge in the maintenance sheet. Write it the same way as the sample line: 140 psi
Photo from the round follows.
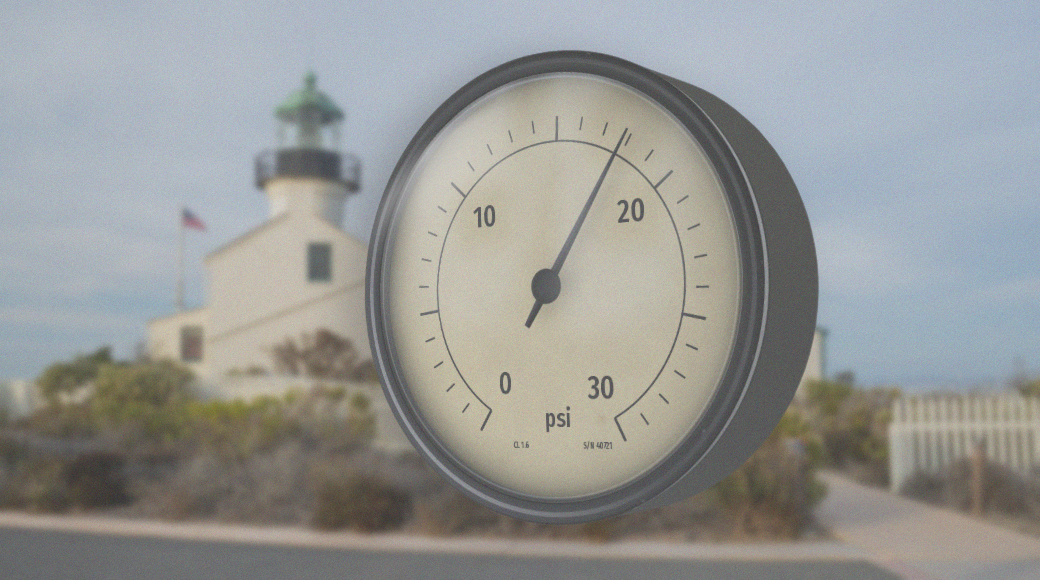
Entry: 18 psi
